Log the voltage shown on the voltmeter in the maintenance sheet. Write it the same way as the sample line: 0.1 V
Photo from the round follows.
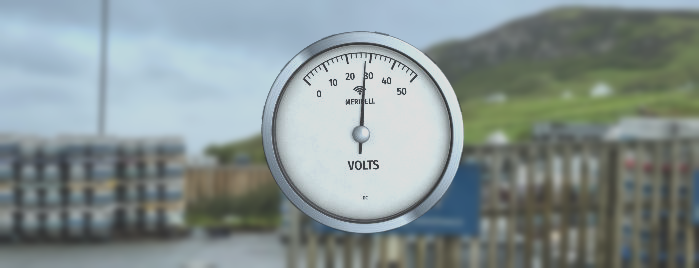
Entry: 28 V
